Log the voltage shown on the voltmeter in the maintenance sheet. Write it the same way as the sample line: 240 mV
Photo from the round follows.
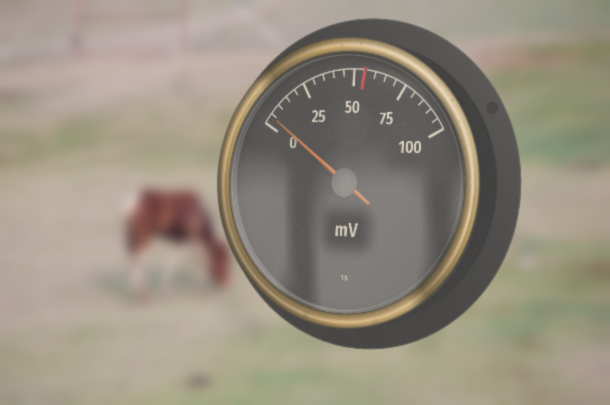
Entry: 5 mV
